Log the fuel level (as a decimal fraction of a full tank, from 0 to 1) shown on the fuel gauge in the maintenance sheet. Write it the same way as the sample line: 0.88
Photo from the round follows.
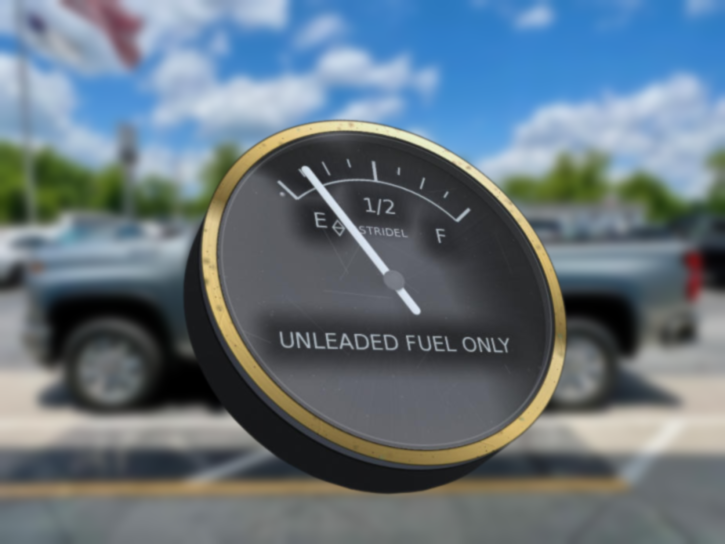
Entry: 0.125
